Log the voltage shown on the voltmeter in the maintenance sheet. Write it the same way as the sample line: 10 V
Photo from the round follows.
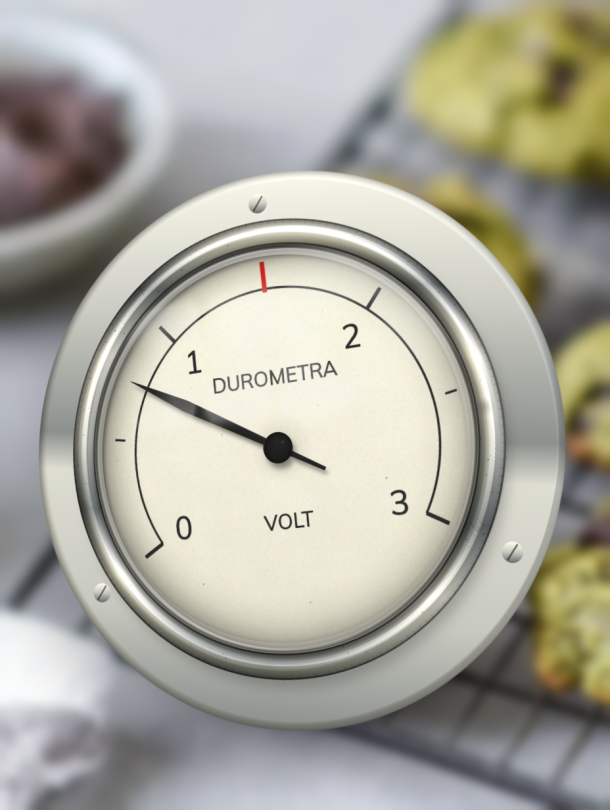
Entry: 0.75 V
